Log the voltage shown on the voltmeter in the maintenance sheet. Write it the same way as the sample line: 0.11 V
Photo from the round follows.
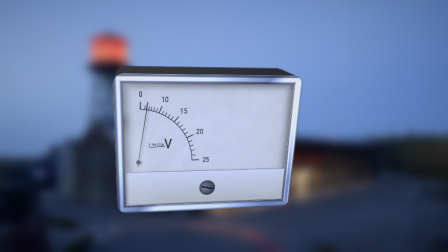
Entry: 5 V
